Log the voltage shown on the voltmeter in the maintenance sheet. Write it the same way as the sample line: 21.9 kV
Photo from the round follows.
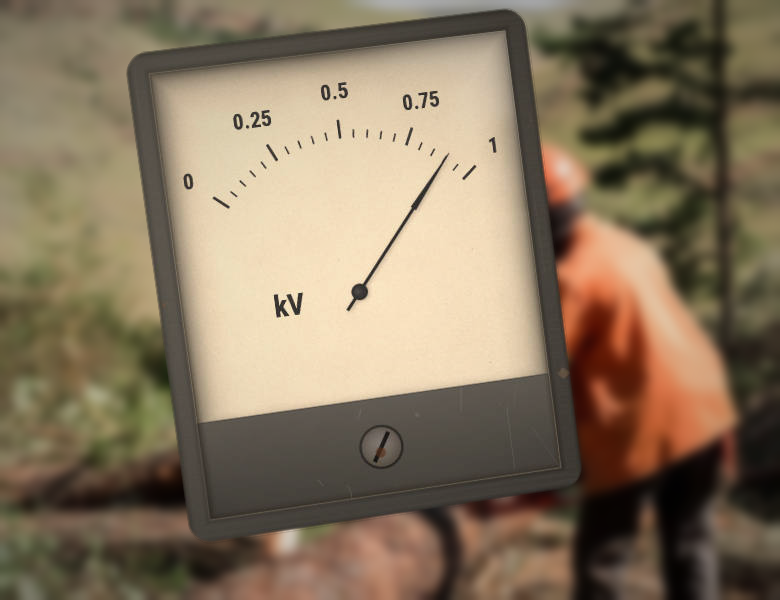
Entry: 0.9 kV
